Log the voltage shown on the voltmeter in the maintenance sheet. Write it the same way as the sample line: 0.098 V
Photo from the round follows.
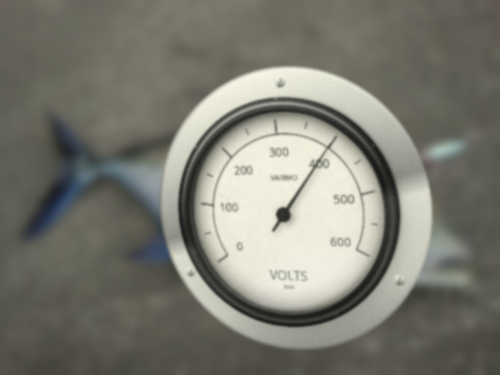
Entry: 400 V
